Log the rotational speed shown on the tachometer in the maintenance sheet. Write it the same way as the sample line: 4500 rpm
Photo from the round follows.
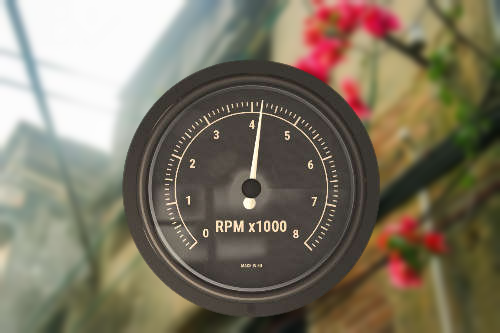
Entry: 4200 rpm
